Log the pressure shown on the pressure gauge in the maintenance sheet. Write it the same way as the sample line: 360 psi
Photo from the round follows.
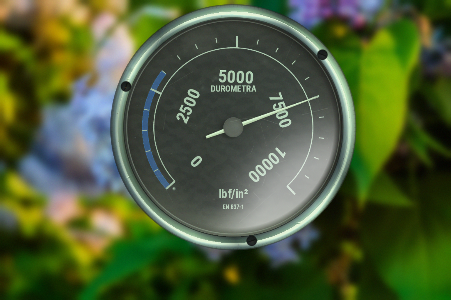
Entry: 7500 psi
